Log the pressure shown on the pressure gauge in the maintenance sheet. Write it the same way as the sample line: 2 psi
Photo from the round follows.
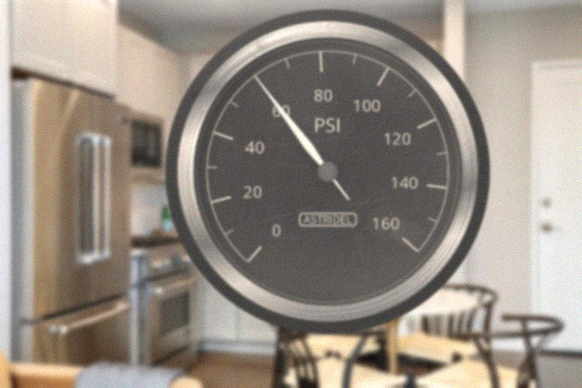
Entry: 60 psi
